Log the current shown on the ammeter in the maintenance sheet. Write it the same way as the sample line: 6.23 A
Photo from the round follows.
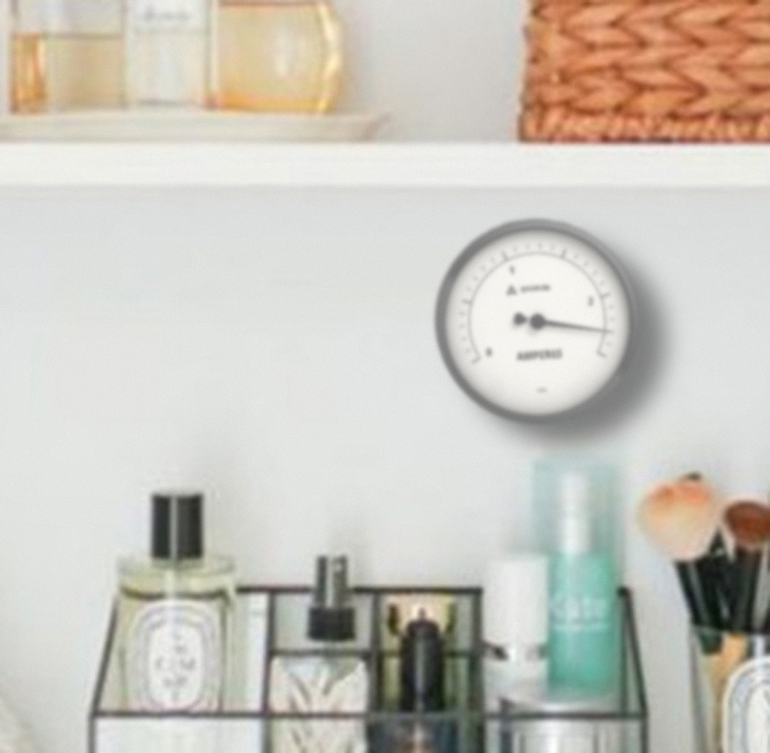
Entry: 2.3 A
